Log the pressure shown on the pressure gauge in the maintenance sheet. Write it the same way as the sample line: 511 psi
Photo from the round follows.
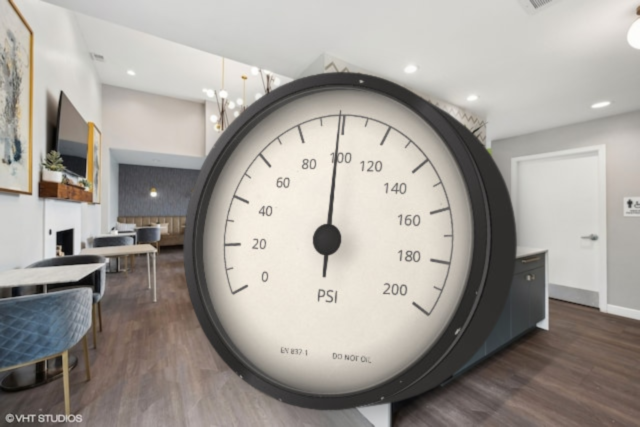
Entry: 100 psi
